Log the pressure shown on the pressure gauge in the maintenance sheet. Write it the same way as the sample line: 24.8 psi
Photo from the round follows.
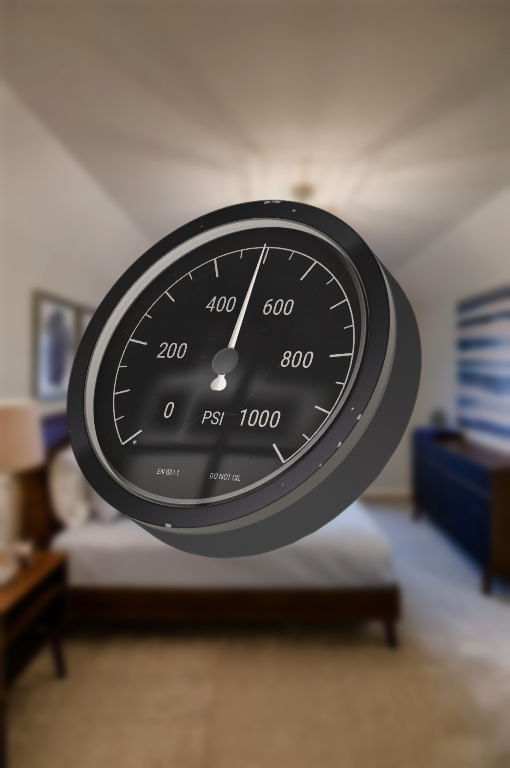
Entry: 500 psi
